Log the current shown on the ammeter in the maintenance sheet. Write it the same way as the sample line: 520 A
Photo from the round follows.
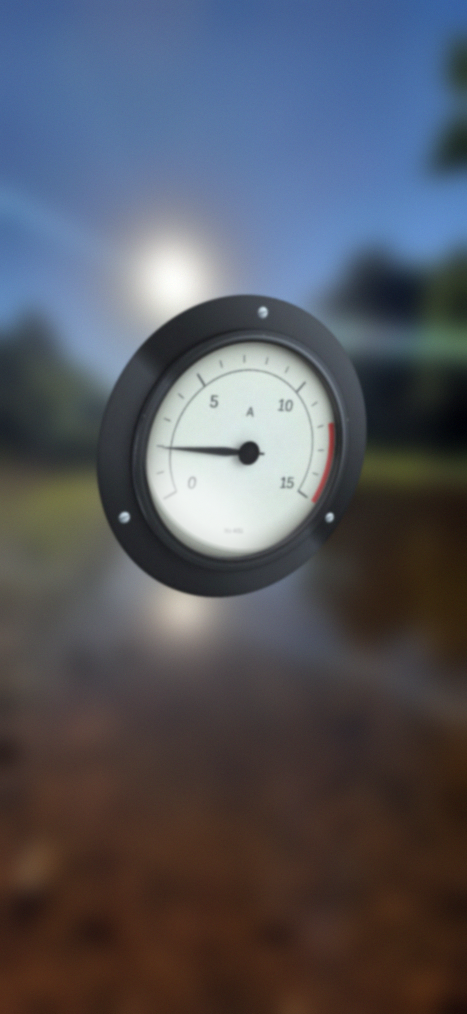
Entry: 2 A
